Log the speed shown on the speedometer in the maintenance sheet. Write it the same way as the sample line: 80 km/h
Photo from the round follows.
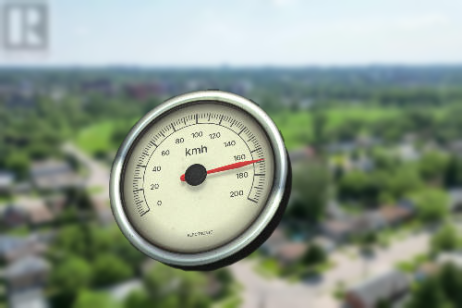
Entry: 170 km/h
